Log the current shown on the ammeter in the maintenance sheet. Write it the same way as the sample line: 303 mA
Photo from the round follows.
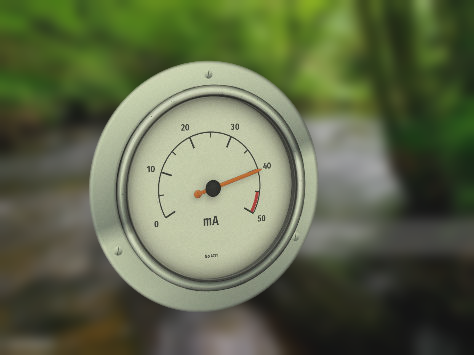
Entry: 40 mA
